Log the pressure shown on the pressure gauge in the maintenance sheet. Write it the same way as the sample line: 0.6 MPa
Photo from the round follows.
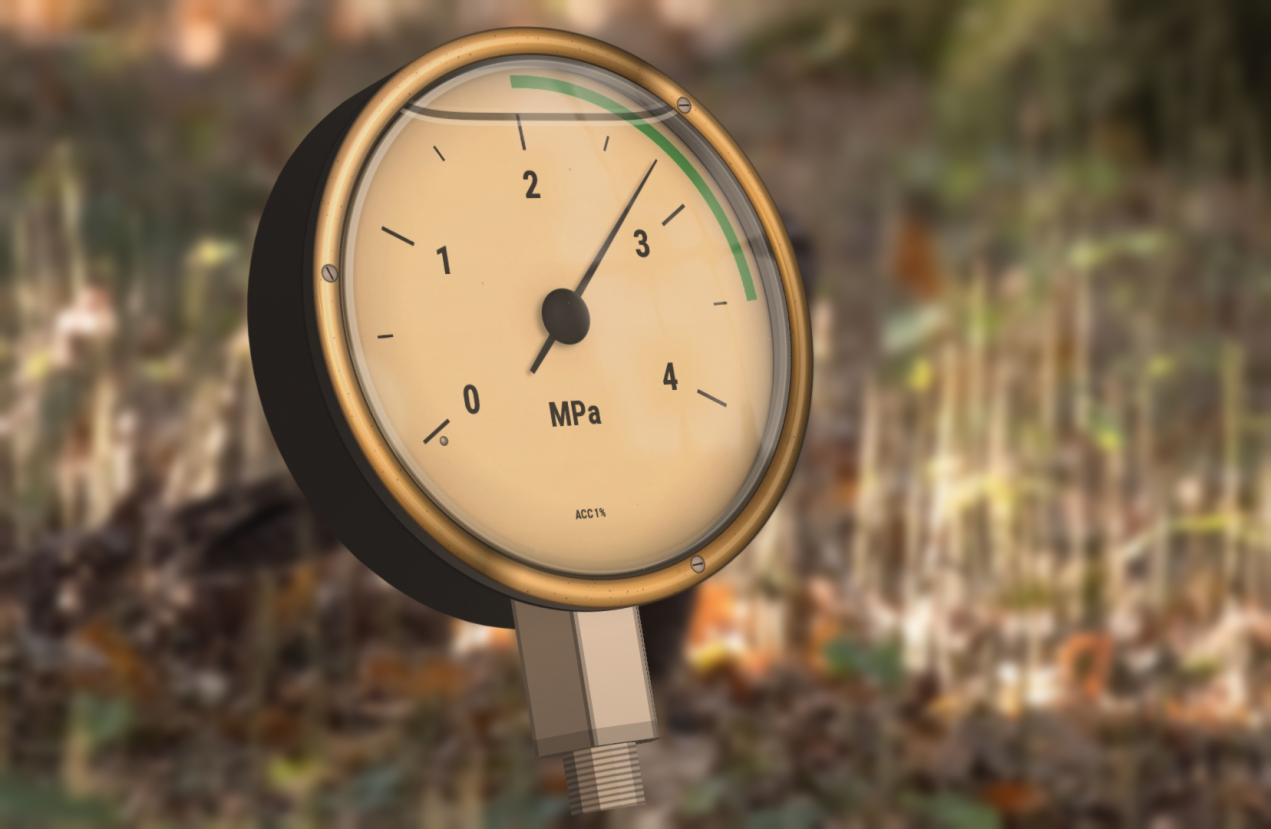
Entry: 2.75 MPa
